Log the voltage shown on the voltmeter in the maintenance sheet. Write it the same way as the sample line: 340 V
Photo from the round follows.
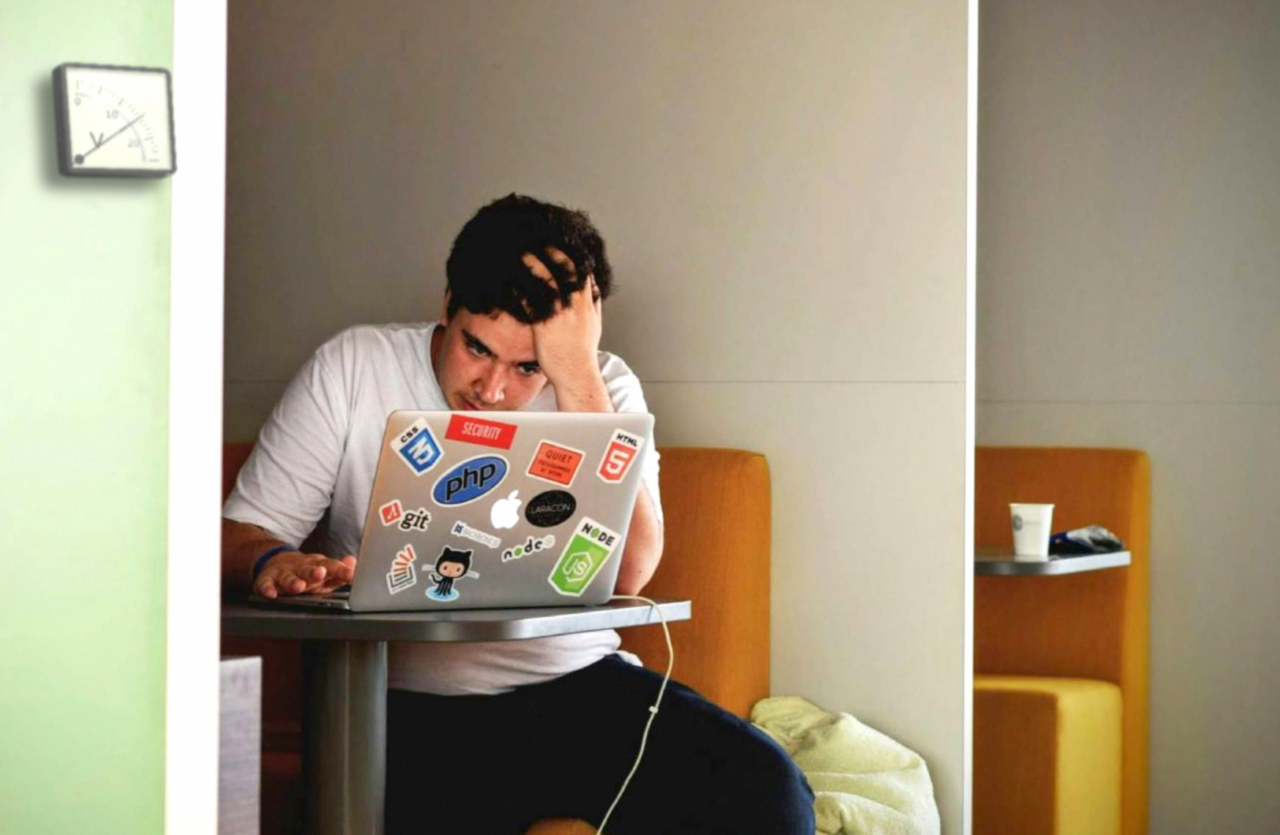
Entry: 15 V
